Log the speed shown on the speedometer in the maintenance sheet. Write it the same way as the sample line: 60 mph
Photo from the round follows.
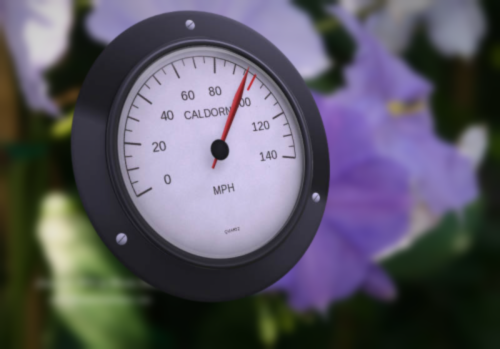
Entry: 95 mph
